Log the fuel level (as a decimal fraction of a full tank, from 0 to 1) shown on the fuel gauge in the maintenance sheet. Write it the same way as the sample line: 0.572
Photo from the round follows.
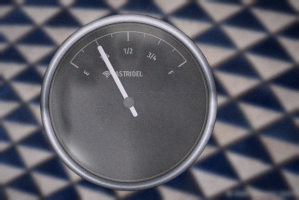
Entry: 0.25
